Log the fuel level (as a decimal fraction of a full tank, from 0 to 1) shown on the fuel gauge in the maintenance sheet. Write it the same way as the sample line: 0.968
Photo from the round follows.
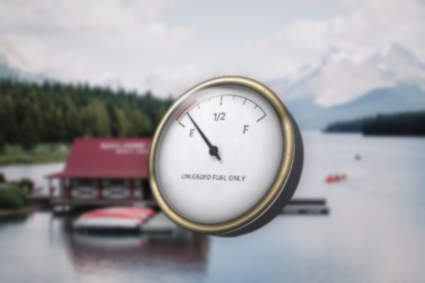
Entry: 0.125
